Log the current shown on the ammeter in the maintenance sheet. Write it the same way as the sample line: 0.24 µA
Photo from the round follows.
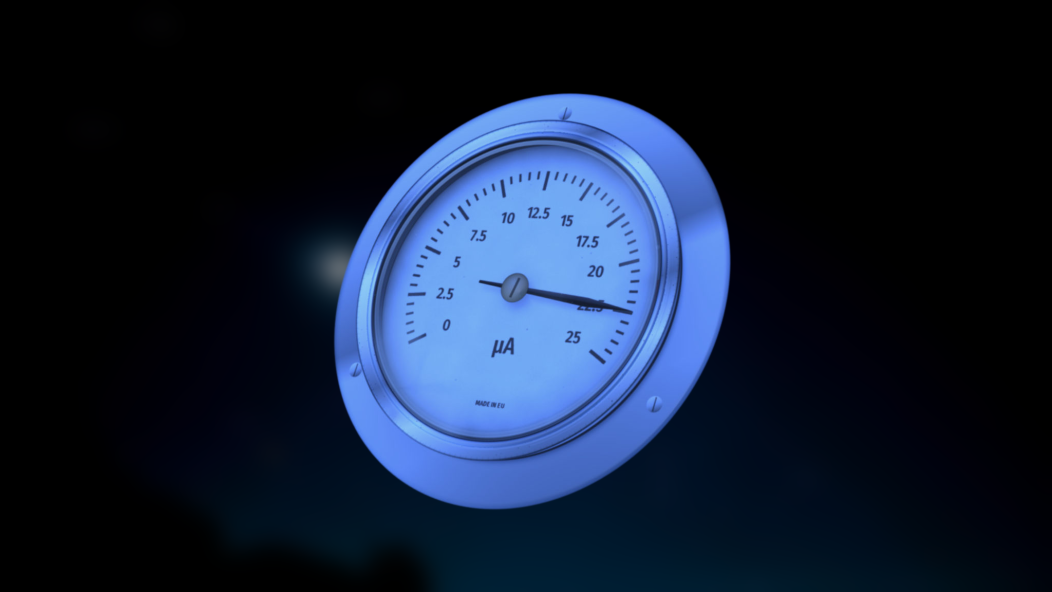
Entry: 22.5 µA
